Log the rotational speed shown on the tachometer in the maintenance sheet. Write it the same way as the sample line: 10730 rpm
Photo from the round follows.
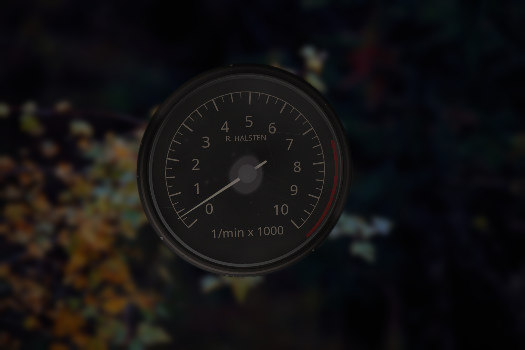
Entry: 375 rpm
